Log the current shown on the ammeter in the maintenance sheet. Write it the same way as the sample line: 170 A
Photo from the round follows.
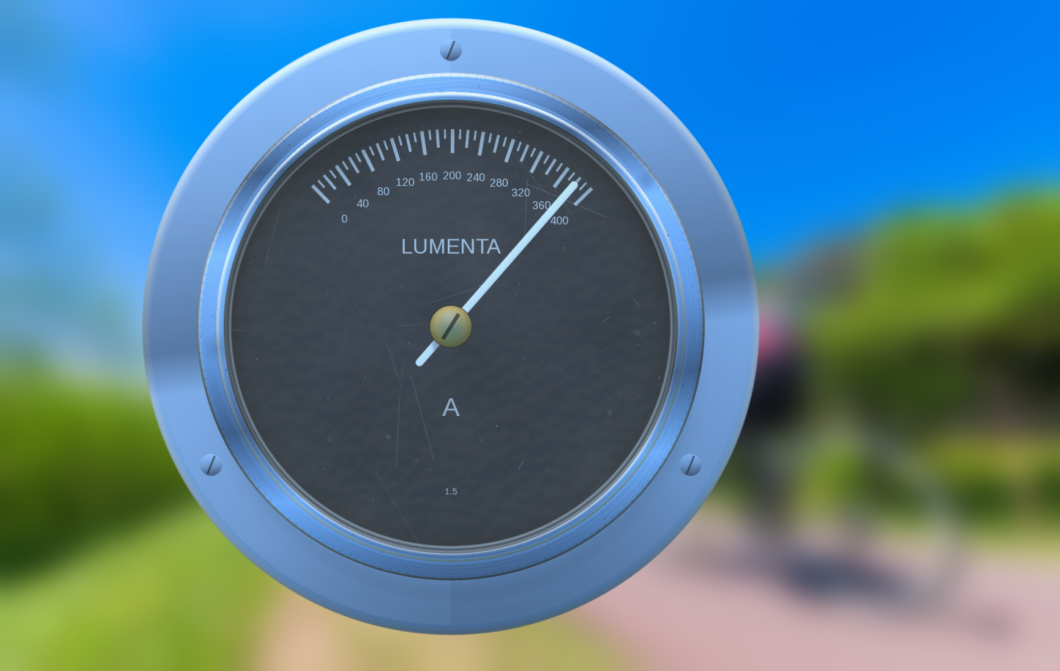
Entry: 380 A
